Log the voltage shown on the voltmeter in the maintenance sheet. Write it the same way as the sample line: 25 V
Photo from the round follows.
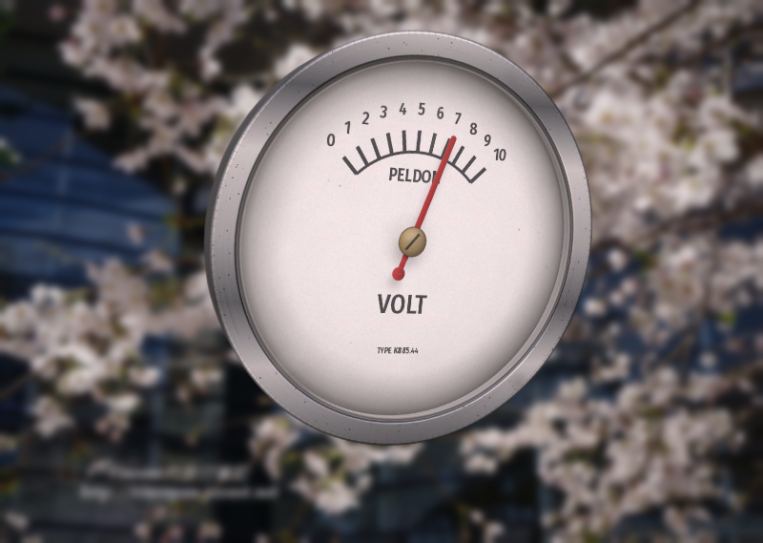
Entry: 7 V
